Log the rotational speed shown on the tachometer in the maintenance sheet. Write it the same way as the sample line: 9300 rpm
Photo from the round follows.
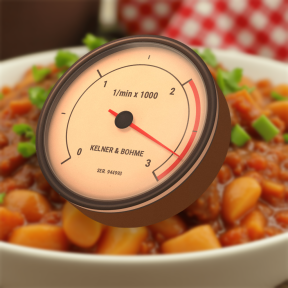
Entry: 2750 rpm
